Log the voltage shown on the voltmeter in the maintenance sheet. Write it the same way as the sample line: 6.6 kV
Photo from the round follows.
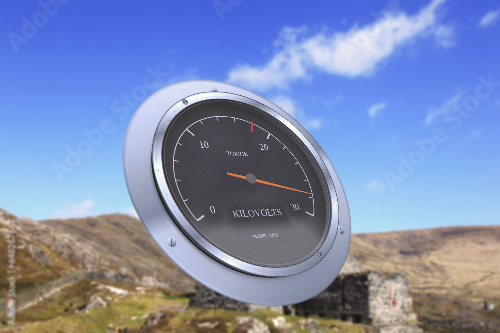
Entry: 28 kV
